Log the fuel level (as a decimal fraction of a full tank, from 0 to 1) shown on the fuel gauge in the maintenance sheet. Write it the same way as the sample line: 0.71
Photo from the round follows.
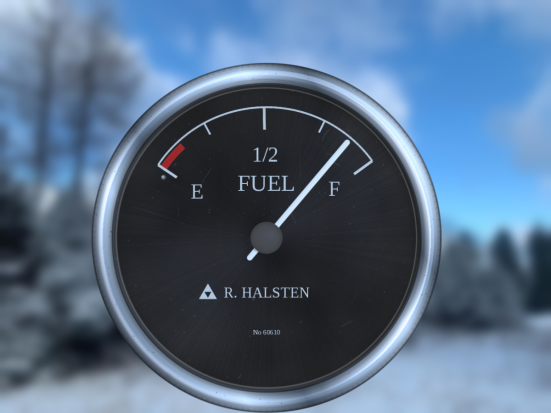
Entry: 0.875
